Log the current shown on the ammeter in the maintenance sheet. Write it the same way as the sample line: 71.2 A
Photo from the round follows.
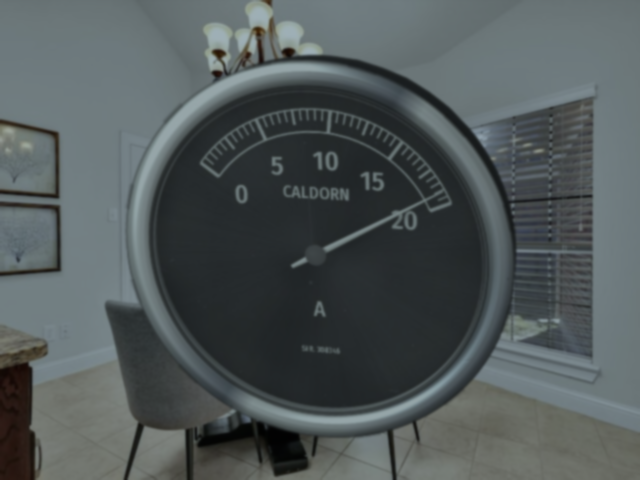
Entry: 19 A
